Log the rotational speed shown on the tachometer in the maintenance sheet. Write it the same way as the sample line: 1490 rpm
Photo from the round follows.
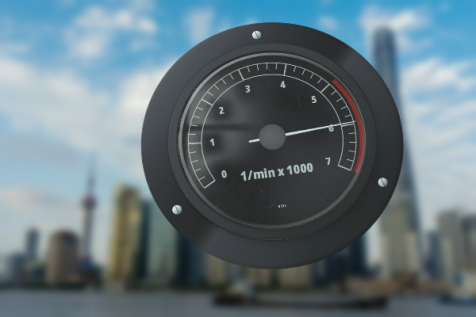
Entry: 6000 rpm
